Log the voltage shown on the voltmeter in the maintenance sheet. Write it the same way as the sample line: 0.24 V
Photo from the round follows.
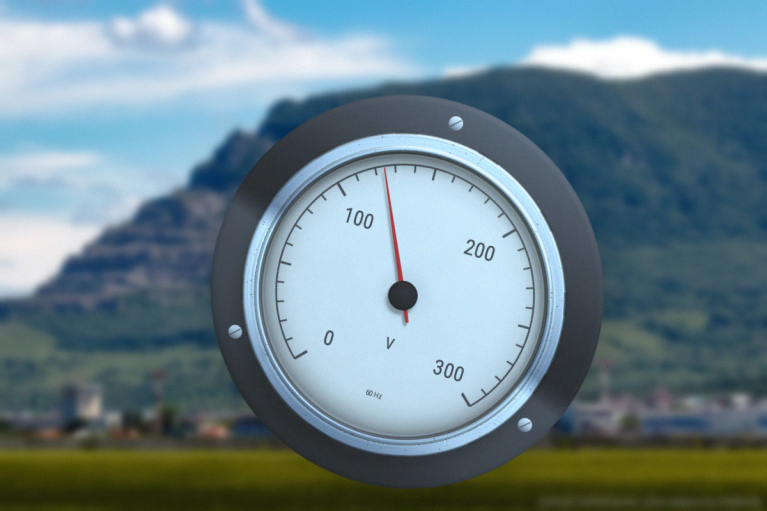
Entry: 125 V
